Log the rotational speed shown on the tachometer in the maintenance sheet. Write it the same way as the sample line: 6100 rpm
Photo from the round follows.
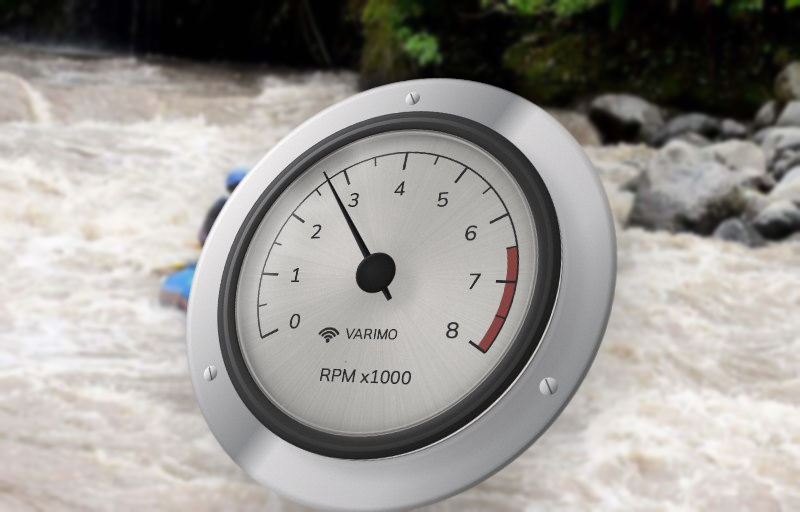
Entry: 2750 rpm
